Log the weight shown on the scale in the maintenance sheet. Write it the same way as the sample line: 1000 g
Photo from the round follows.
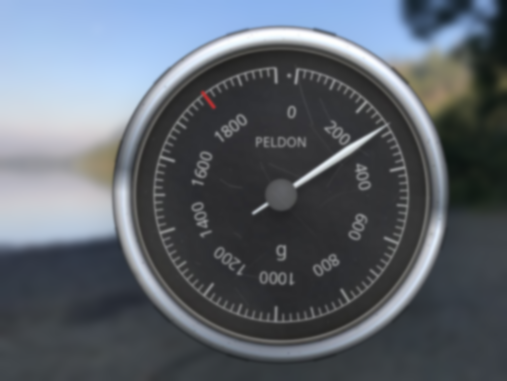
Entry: 280 g
